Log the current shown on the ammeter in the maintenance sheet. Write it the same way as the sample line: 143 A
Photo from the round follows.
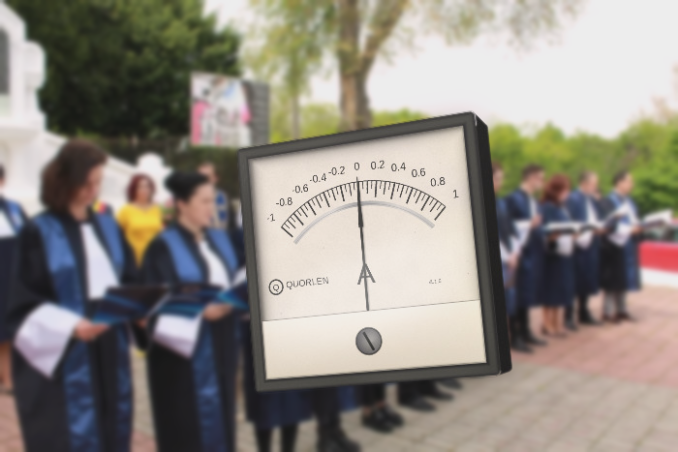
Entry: 0 A
